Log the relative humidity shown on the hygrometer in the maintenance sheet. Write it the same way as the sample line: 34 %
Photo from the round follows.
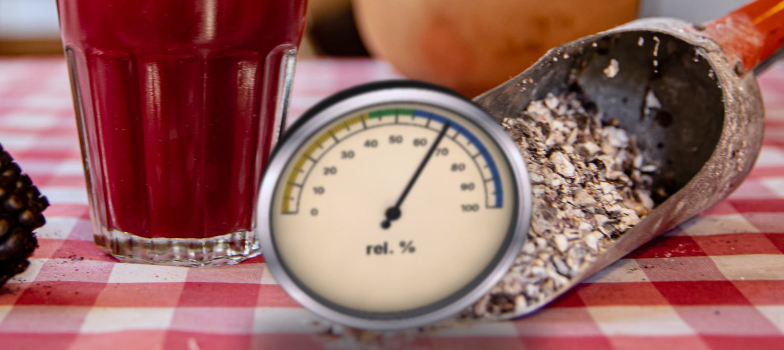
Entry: 65 %
